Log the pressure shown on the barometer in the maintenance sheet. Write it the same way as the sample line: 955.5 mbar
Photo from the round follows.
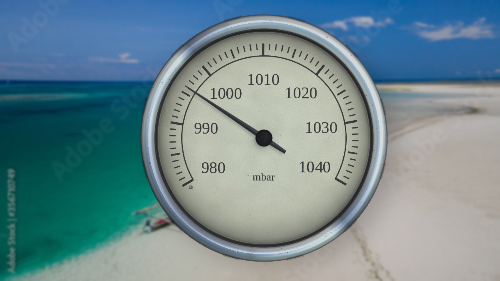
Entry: 996 mbar
